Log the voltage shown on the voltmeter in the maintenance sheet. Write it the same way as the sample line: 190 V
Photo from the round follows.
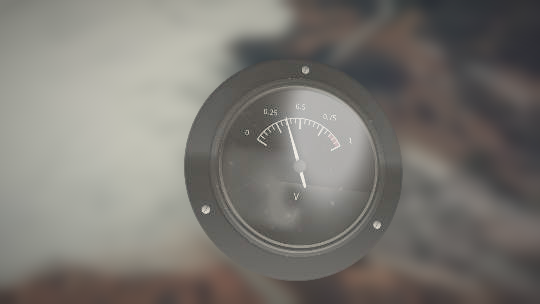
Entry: 0.35 V
